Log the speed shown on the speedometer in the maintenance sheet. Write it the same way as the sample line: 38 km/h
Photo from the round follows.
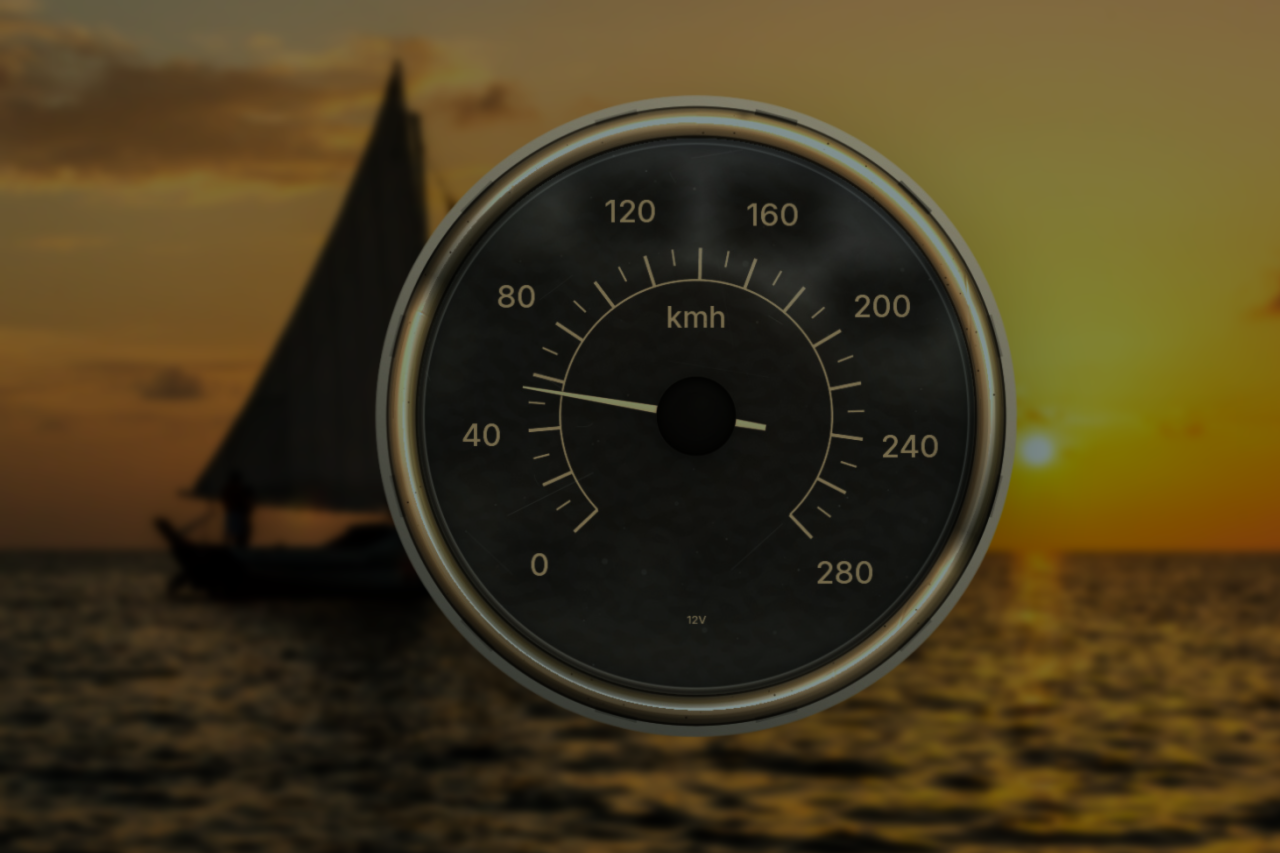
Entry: 55 km/h
